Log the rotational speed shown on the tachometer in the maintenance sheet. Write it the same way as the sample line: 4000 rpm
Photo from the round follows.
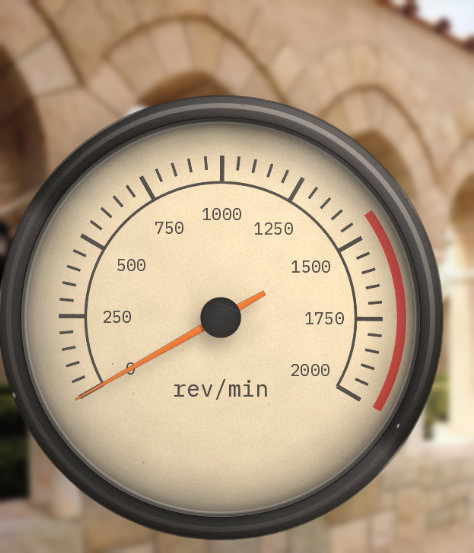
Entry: 0 rpm
